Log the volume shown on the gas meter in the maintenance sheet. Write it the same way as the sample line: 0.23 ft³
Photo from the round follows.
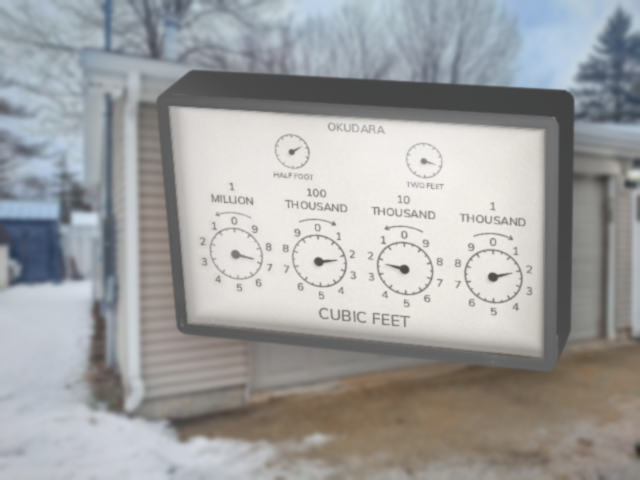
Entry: 722200 ft³
